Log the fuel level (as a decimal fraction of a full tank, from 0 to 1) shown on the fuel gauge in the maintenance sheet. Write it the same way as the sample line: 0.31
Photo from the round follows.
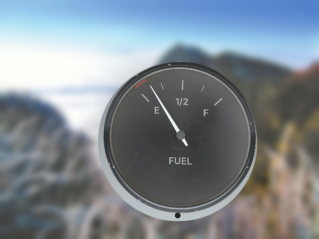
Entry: 0.125
